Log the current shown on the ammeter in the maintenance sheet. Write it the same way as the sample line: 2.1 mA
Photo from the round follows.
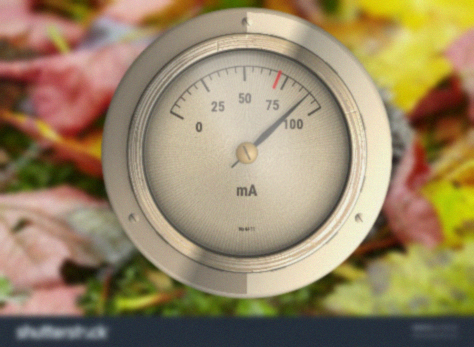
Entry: 90 mA
